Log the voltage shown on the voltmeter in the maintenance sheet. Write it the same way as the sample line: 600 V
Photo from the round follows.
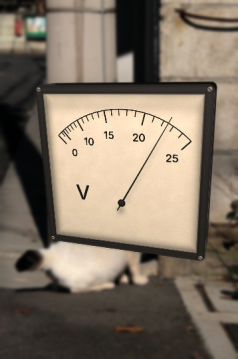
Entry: 22.5 V
